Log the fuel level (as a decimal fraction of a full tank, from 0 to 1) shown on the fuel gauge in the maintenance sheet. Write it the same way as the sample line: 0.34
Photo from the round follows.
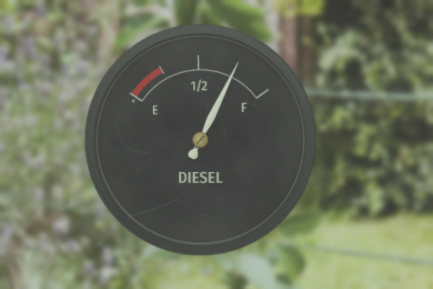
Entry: 0.75
